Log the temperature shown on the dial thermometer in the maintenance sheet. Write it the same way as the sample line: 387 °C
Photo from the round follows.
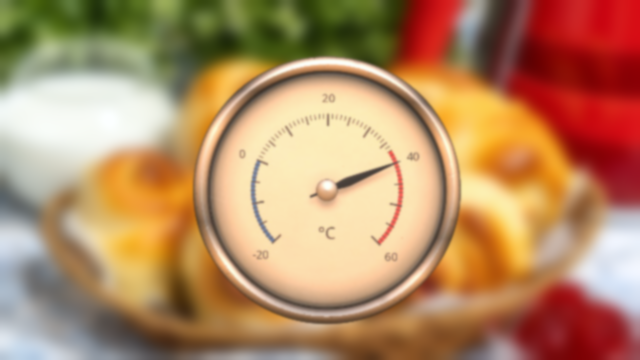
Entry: 40 °C
